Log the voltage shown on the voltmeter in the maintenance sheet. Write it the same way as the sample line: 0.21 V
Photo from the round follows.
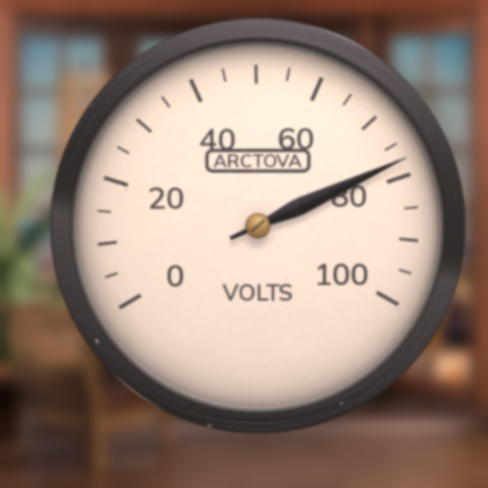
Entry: 77.5 V
